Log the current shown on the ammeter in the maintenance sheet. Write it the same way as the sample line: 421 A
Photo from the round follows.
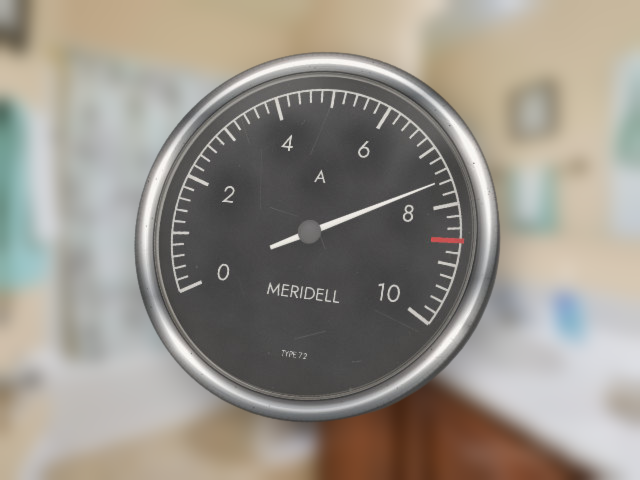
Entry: 7.6 A
